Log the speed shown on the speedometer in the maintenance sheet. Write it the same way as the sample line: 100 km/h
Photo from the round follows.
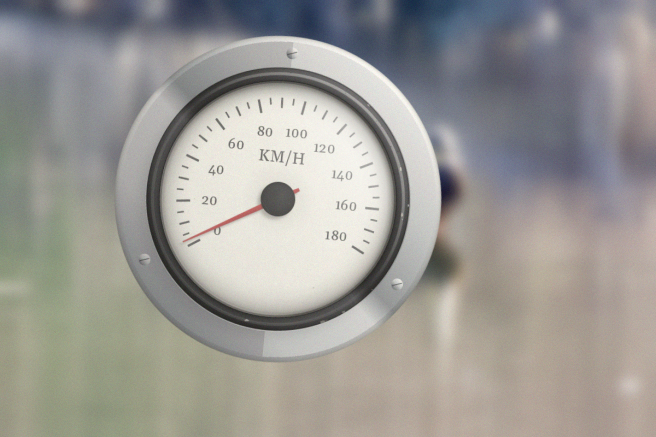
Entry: 2.5 km/h
